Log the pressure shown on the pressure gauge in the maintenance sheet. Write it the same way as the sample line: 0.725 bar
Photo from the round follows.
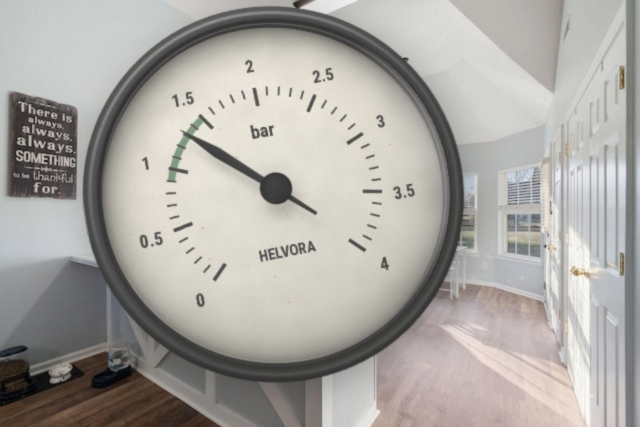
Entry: 1.3 bar
